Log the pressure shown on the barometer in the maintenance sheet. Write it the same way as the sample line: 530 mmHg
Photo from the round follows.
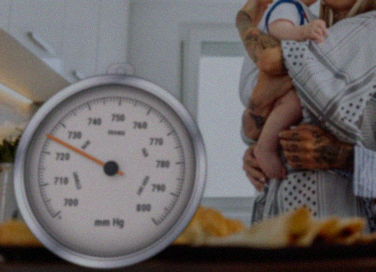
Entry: 725 mmHg
